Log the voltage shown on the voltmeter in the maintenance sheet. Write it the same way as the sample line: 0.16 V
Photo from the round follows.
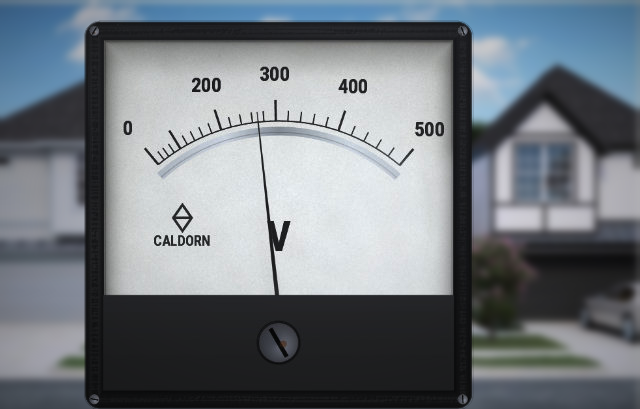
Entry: 270 V
